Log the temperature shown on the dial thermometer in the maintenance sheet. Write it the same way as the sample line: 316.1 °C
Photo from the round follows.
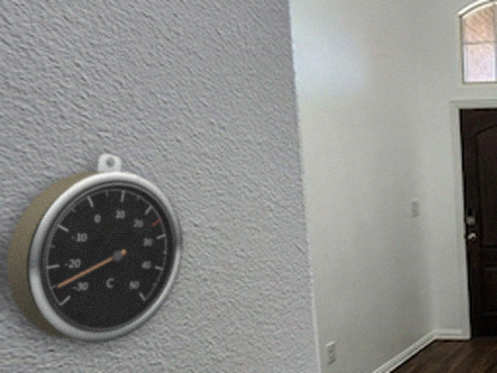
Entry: -25 °C
